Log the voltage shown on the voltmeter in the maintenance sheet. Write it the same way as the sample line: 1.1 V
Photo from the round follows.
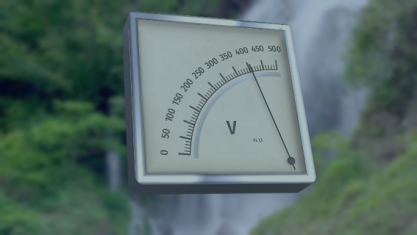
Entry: 400 V
